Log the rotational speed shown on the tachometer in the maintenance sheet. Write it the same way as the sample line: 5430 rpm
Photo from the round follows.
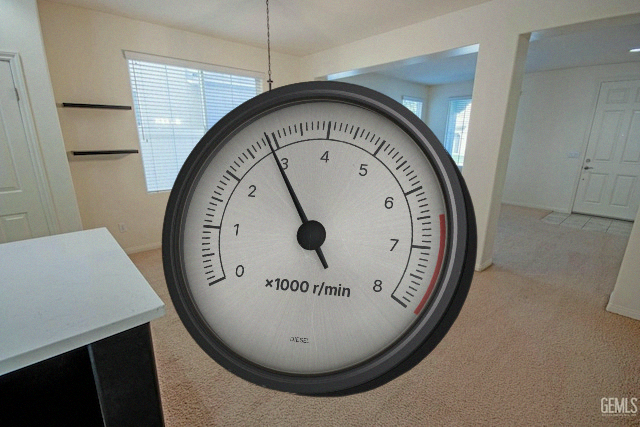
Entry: 2900 rpm
